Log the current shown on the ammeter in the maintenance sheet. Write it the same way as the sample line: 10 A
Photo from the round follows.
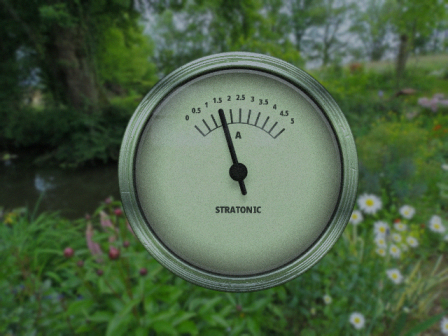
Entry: 1.5 A
